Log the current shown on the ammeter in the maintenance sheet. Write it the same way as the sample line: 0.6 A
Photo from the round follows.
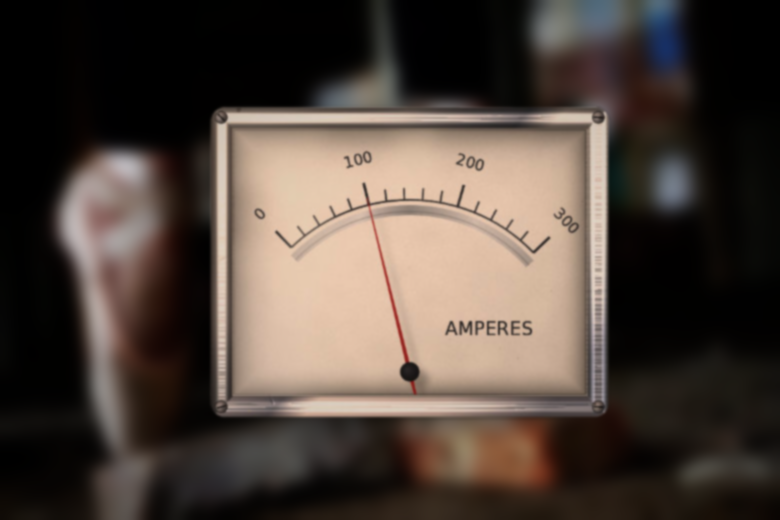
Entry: 100 A
